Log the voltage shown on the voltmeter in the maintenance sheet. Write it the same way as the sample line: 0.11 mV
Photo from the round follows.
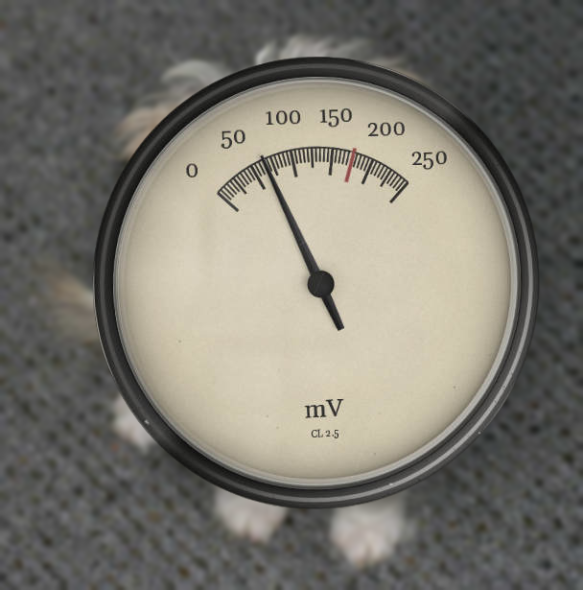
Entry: 65 mV
